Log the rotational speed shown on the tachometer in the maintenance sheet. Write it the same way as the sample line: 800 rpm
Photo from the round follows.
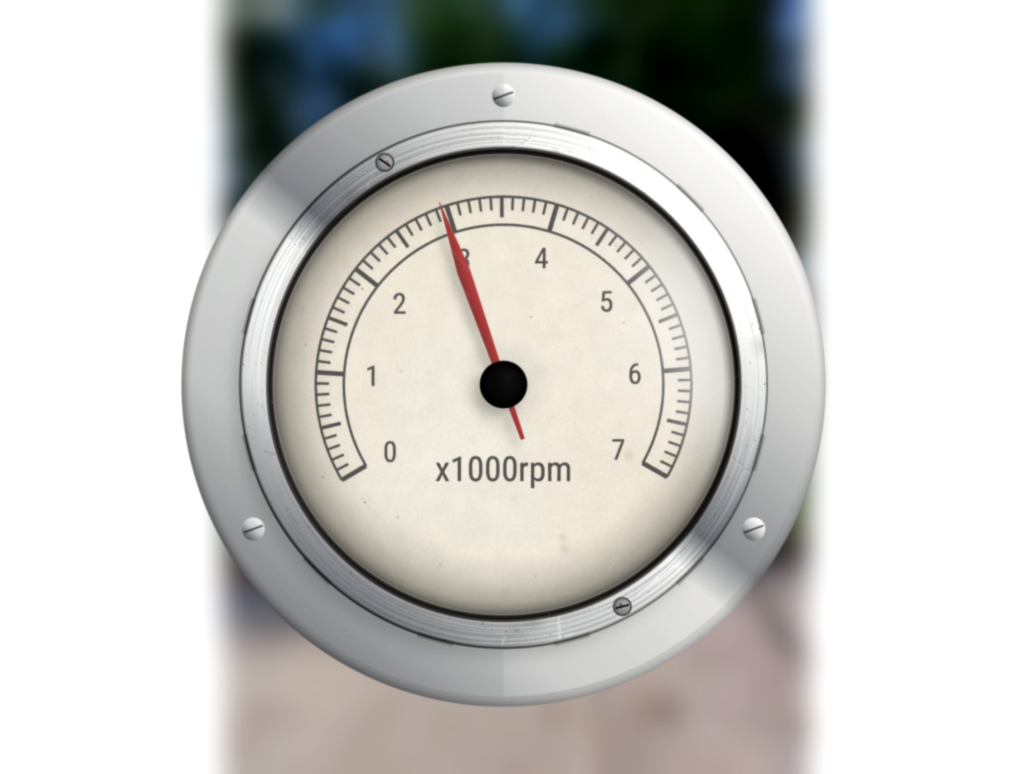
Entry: 2950 rpm
